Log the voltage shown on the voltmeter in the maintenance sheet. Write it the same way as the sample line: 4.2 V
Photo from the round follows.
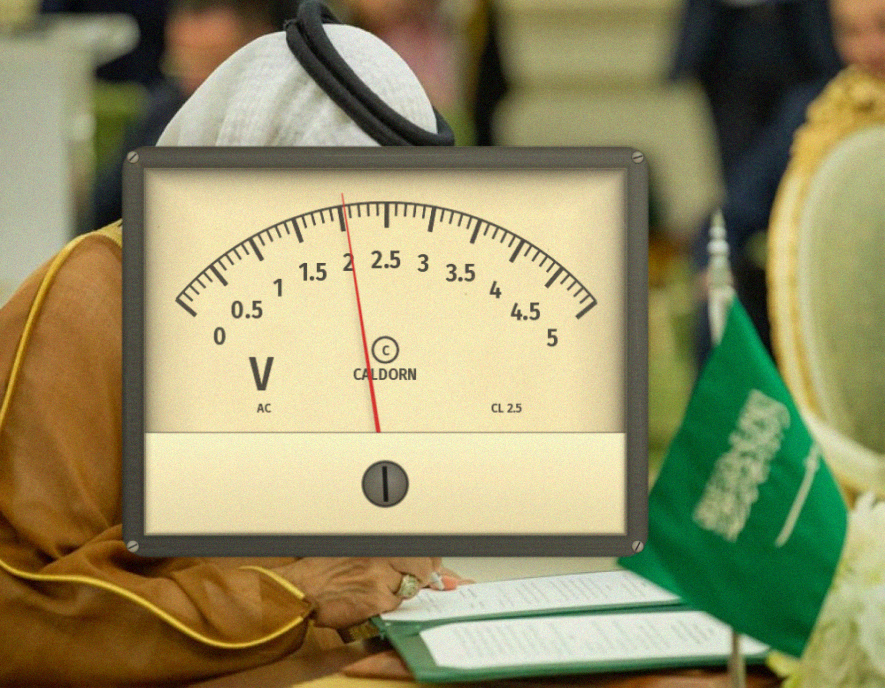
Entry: 2.05 V
